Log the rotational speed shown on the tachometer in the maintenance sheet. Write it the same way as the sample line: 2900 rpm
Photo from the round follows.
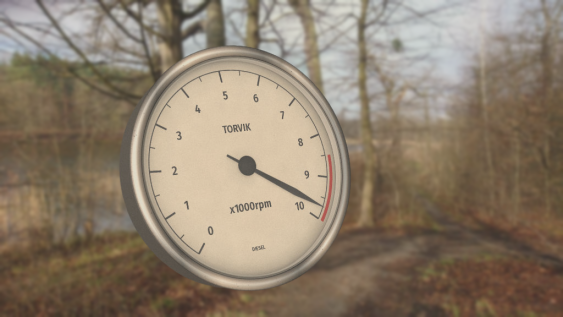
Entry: 9750 rpm
